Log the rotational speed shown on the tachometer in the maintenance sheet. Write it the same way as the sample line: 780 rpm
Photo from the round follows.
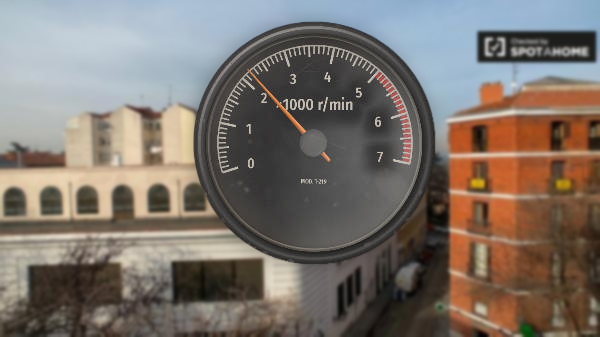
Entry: 2200 rpm
